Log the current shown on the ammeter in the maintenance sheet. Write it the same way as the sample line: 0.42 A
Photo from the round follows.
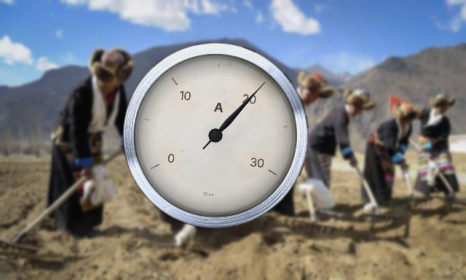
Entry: 20 A
